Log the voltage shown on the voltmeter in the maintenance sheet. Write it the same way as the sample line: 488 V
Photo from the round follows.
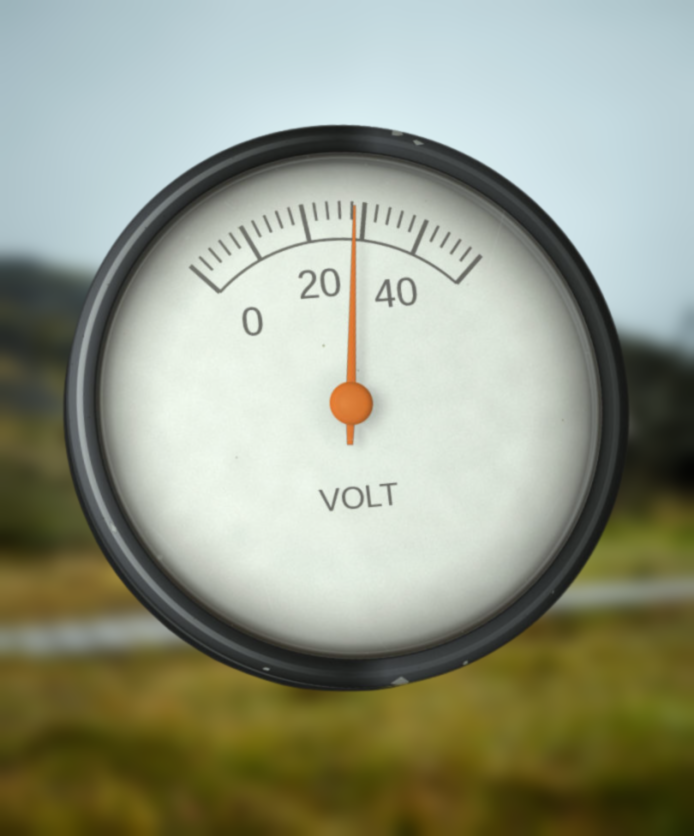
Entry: 28 V
